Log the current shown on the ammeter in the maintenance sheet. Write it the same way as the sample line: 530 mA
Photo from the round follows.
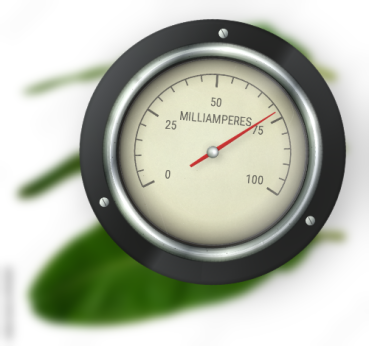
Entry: 72.5 mA
